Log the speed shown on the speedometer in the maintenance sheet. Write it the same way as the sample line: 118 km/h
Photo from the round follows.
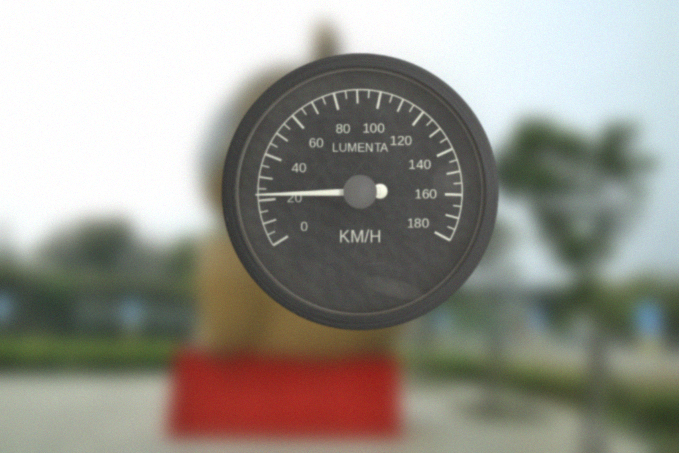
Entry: 22.5 km/h
